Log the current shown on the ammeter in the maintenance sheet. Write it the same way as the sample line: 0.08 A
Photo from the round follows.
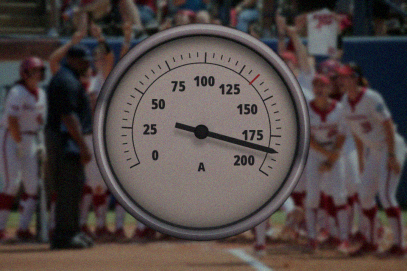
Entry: 185 A
